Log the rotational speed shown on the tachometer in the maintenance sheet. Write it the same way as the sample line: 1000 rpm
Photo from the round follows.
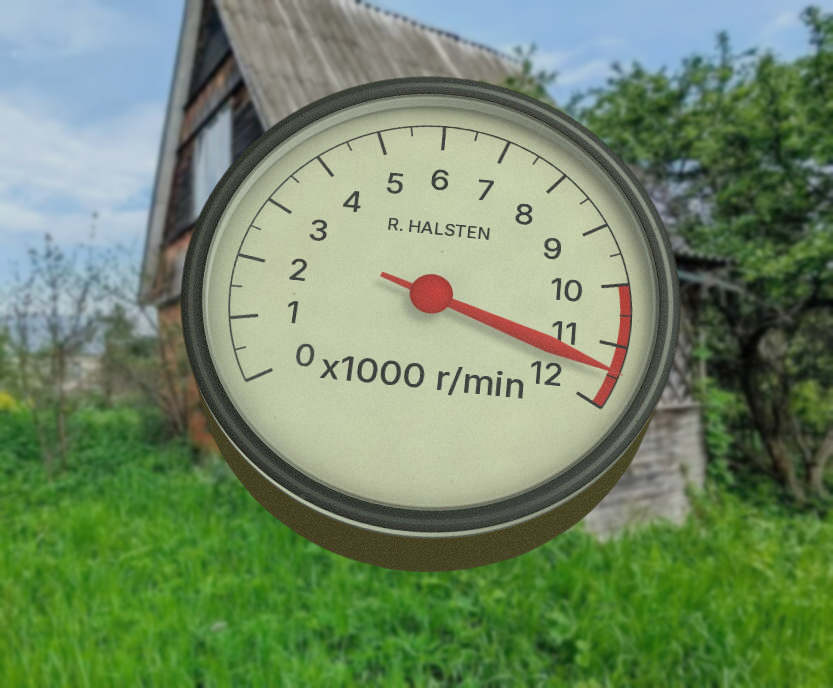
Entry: 11500 rpm
